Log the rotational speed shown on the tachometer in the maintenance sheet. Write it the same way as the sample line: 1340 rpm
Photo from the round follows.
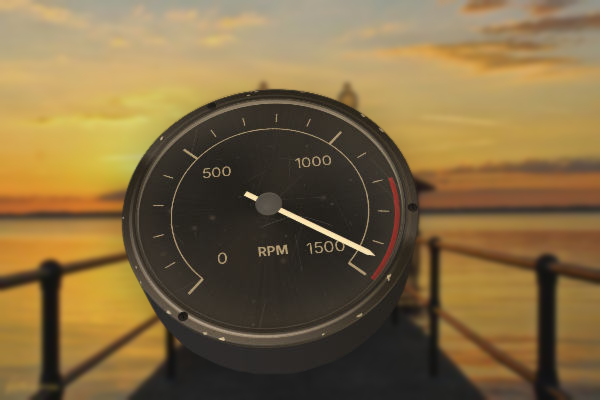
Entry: 1450 rpm
